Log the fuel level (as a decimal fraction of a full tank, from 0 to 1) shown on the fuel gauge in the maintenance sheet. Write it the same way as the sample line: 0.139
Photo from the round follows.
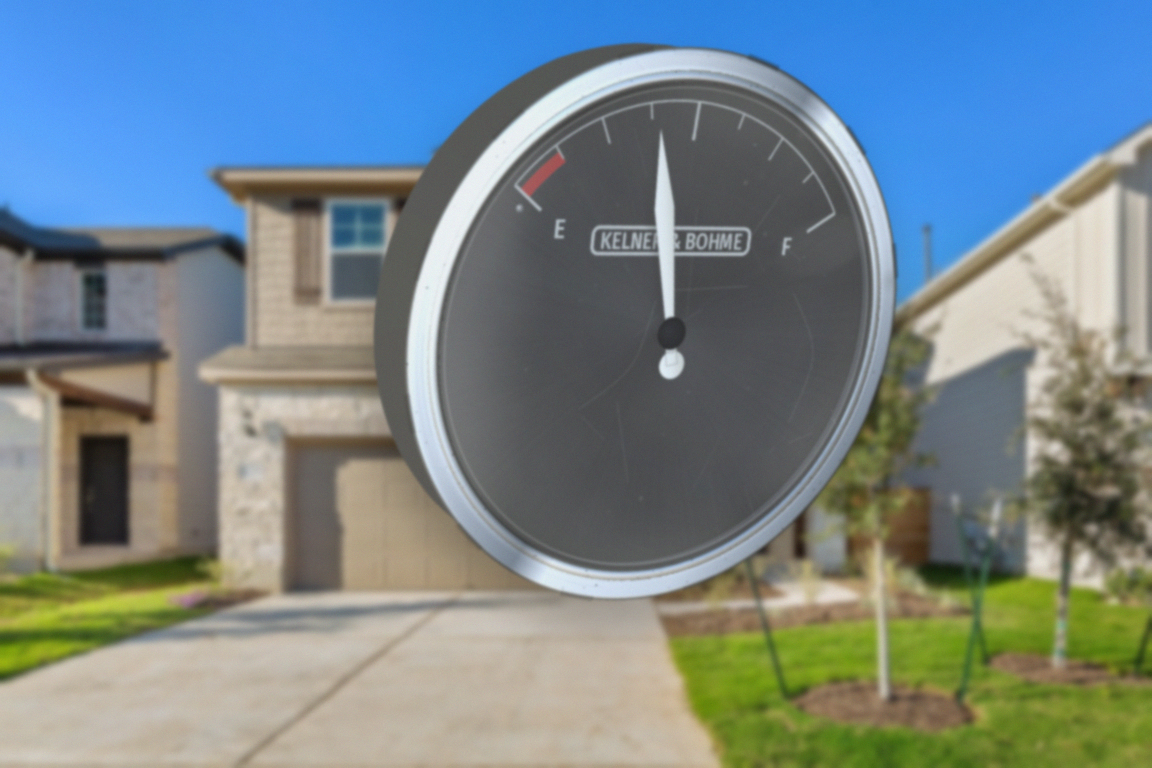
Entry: 0.375
